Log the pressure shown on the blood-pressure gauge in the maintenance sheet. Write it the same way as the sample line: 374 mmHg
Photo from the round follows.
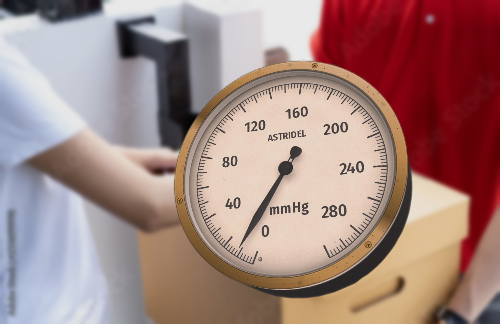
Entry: 10 mmHg
